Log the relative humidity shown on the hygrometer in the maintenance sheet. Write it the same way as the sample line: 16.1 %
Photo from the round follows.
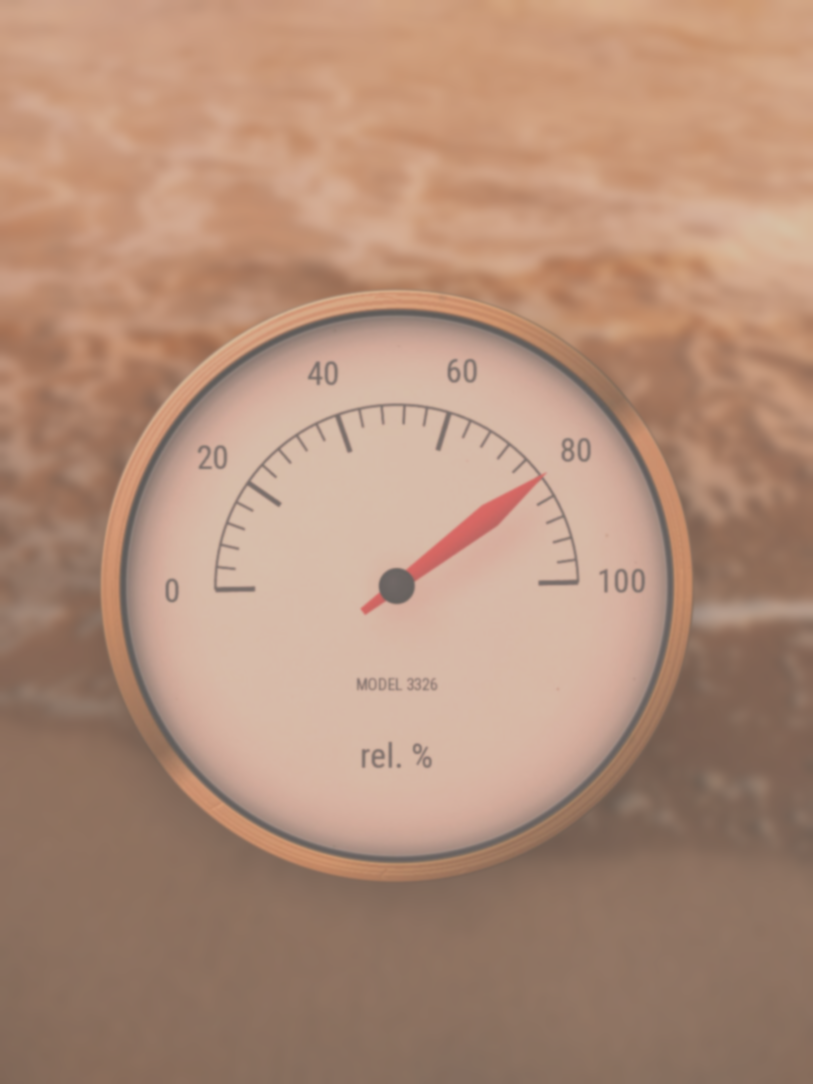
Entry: 80 %
